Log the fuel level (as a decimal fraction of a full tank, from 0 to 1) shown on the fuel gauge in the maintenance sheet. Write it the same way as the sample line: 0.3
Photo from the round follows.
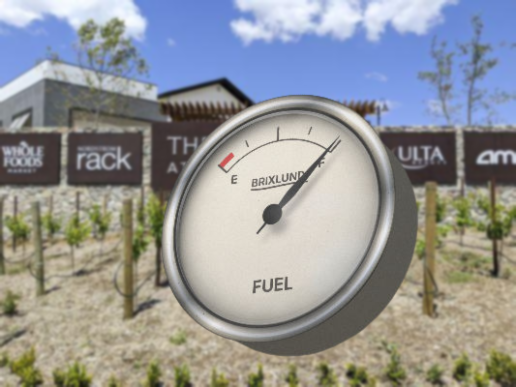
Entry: 1
